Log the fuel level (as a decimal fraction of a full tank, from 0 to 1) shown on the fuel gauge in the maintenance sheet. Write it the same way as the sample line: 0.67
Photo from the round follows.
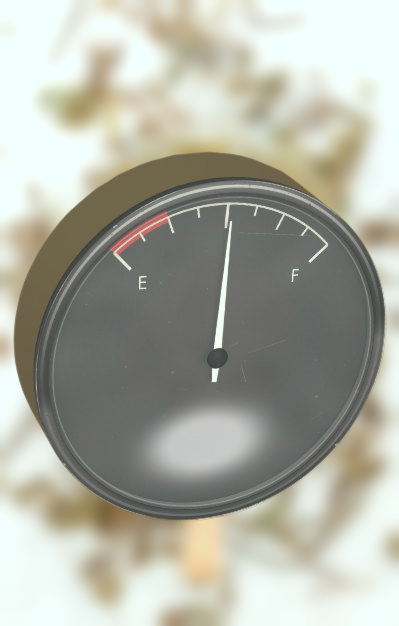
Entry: 0.5
